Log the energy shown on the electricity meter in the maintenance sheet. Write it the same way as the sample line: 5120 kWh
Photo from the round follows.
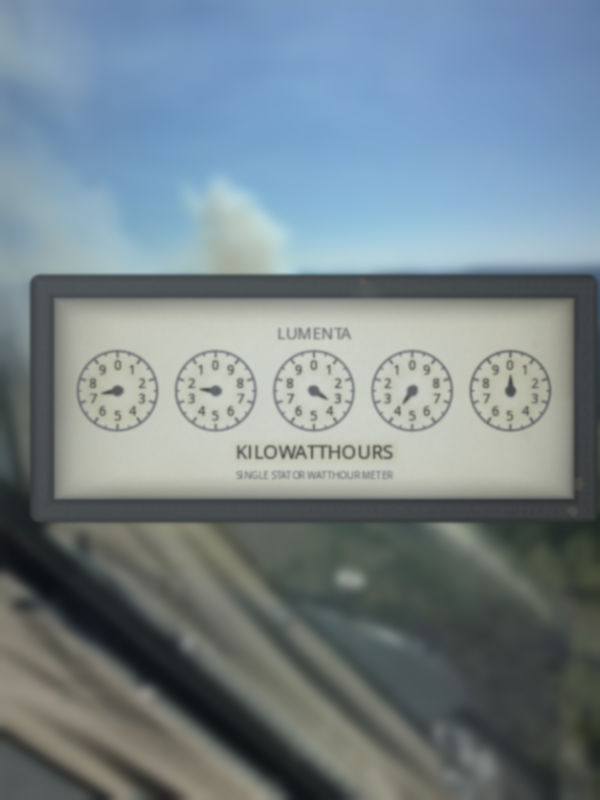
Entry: 72340 kWh
